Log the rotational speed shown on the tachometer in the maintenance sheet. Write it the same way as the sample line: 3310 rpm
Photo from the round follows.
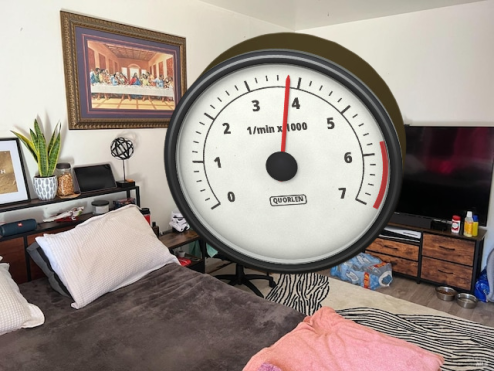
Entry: 3800 rpm
